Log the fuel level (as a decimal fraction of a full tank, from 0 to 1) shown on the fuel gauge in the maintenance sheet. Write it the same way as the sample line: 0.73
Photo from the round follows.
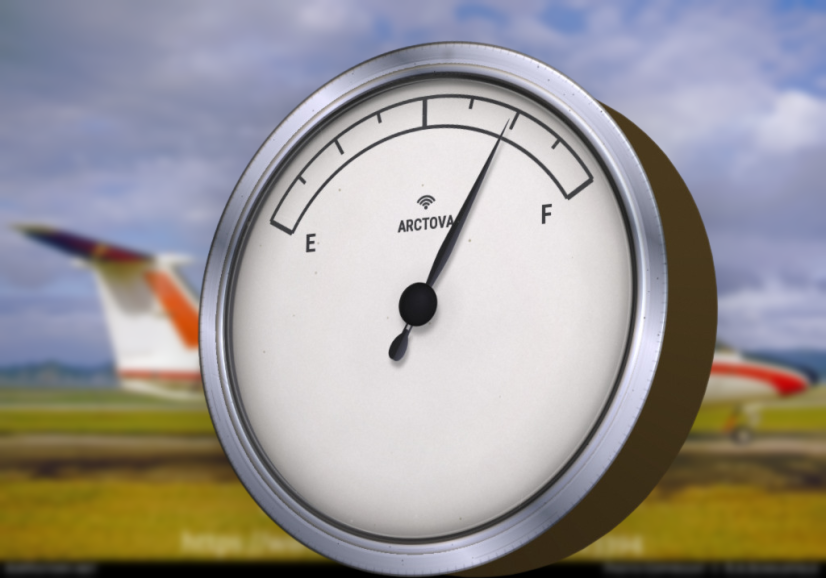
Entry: 0.75
